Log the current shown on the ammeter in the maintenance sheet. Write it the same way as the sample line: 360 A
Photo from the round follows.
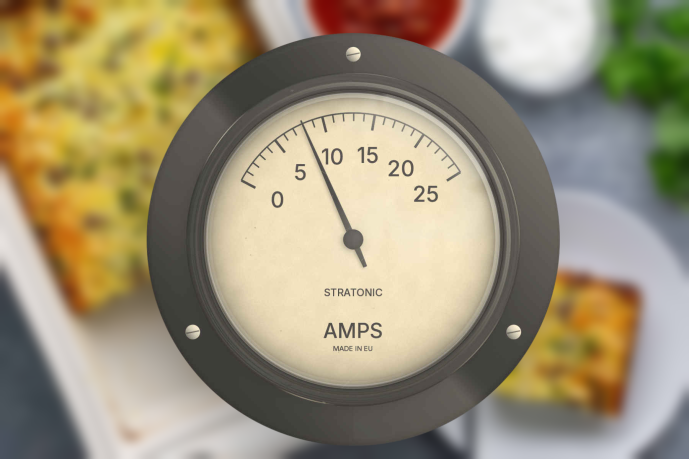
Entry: 8 A
